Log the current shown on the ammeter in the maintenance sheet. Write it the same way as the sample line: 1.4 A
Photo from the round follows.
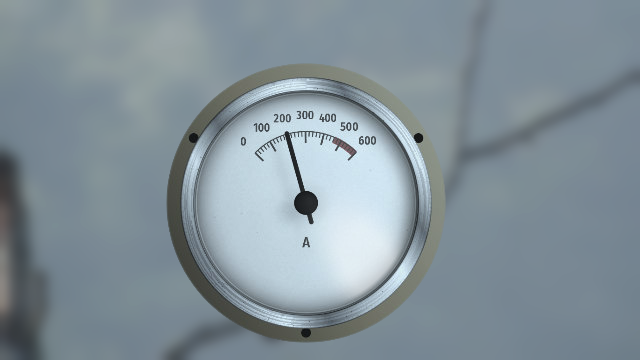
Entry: 200 A
